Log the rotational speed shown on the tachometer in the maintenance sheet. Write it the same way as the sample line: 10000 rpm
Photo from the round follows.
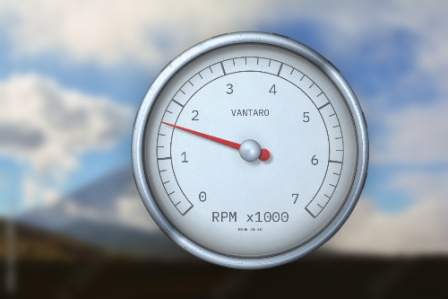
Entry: 1600 rpm
